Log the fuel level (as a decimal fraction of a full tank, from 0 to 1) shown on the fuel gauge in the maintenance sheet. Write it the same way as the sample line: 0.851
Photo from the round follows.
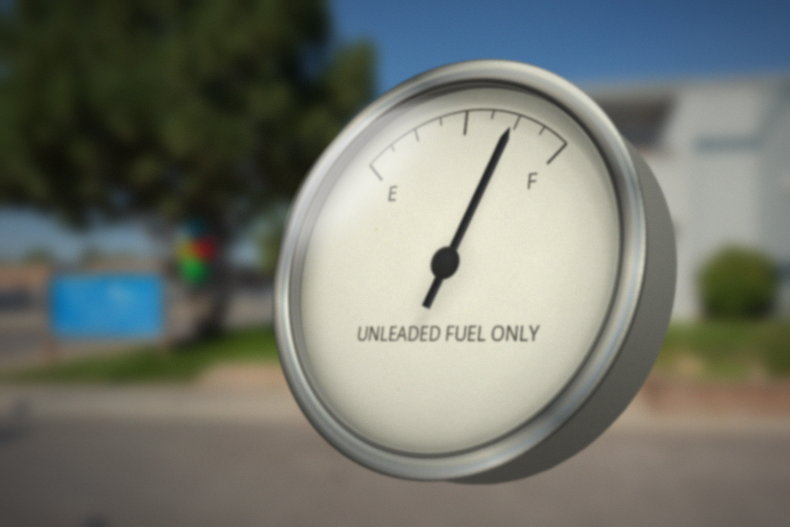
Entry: 0.75
